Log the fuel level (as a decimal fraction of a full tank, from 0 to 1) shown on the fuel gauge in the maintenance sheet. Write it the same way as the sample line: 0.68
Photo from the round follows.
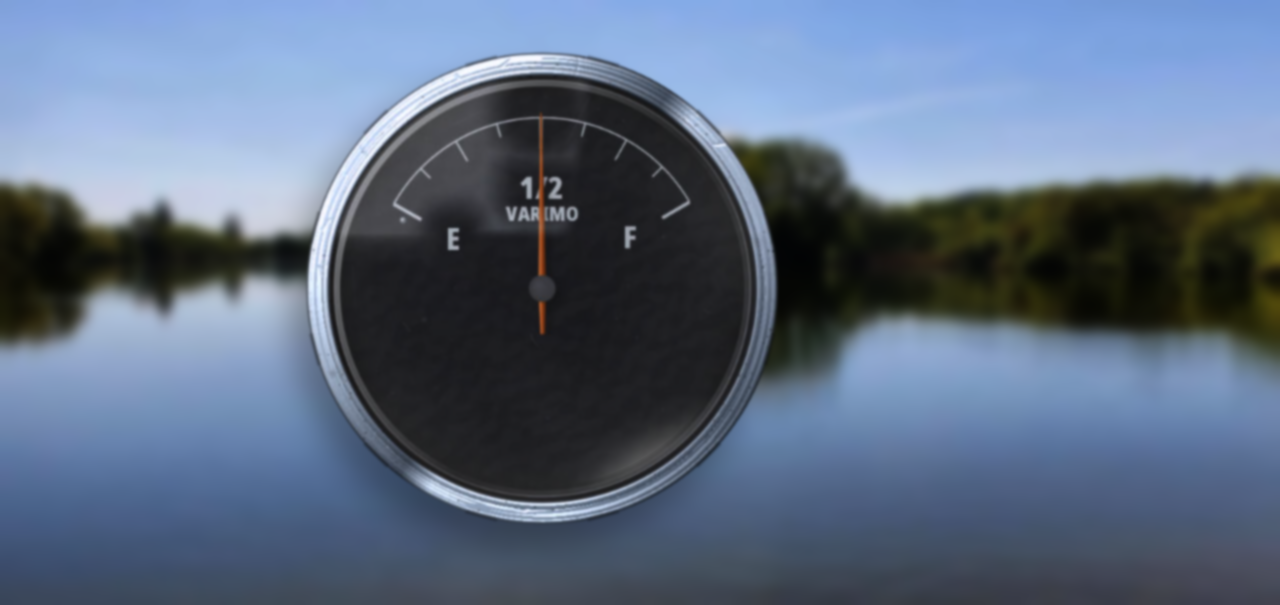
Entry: 0.5
